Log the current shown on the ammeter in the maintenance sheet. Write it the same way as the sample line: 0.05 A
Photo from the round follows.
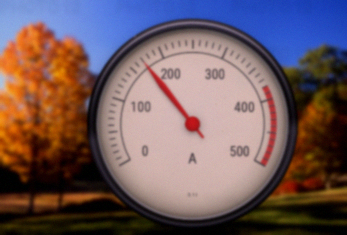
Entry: 170 A
